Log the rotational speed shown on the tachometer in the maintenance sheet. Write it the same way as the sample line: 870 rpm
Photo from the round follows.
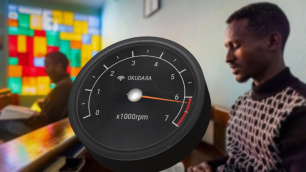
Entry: 6250 rpm
